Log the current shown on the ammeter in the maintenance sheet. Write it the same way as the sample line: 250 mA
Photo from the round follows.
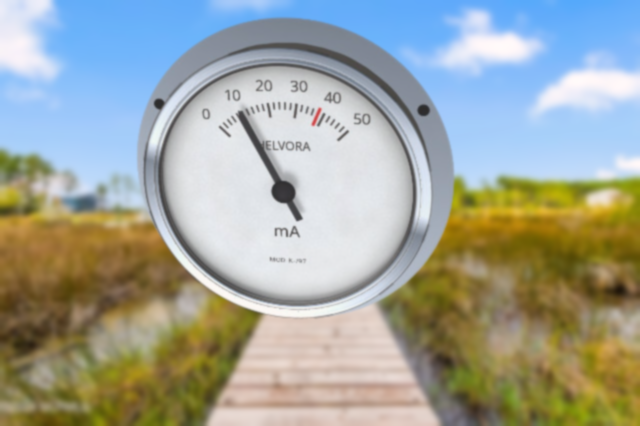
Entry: 10 mA
